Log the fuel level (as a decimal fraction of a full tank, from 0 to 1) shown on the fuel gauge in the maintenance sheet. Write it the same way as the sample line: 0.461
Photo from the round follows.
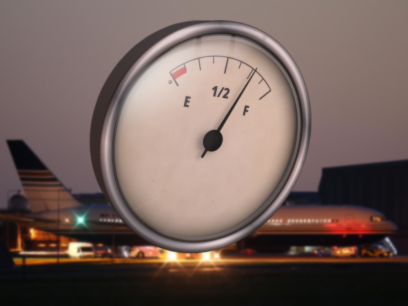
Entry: 0.75
